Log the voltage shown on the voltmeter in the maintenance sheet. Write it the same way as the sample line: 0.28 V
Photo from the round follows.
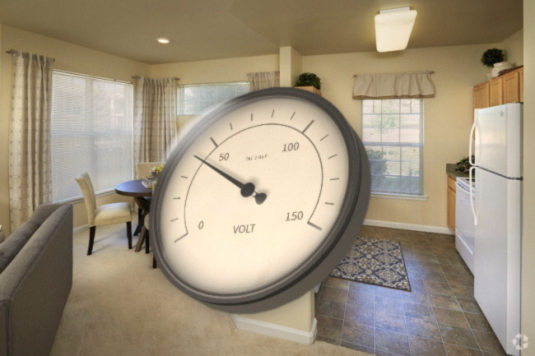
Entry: 40 V
